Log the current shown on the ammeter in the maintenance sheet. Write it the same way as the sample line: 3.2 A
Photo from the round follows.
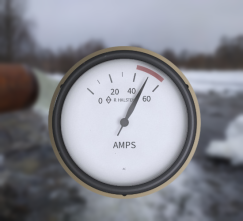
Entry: 50 A
